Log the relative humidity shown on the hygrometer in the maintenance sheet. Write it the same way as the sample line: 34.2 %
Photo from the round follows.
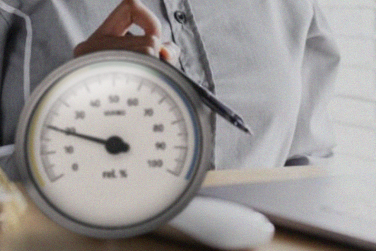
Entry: 20 %
